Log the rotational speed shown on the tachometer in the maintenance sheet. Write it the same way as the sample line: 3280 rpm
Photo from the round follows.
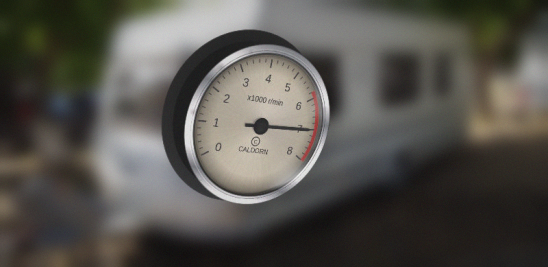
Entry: 7000 rpm
